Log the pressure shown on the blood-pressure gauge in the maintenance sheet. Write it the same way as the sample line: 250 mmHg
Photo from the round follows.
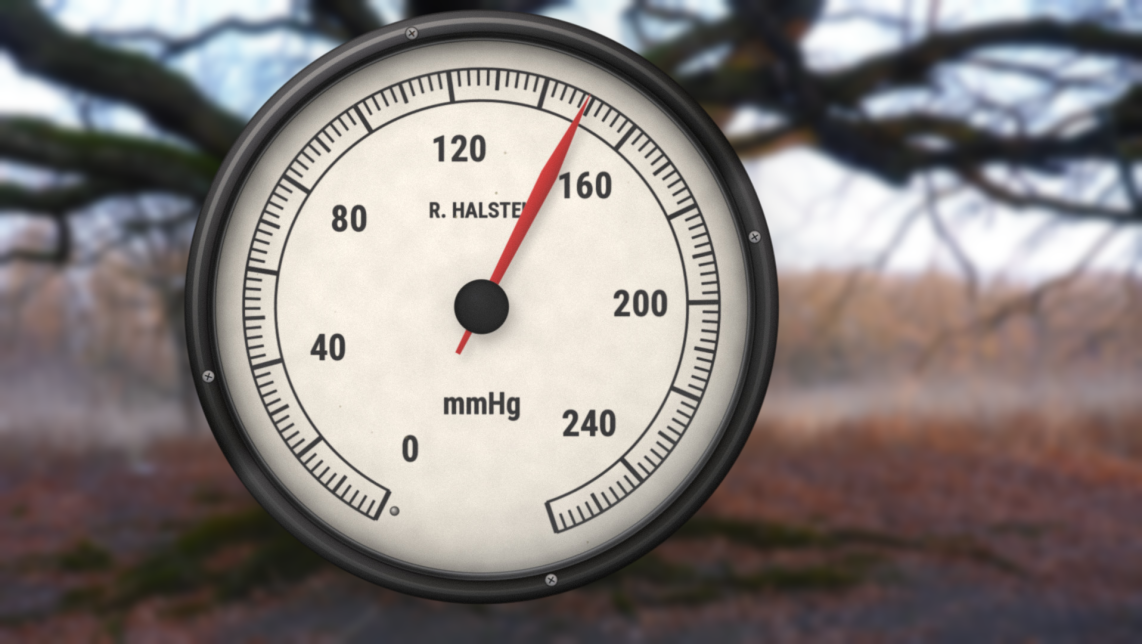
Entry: 149 mmHg
